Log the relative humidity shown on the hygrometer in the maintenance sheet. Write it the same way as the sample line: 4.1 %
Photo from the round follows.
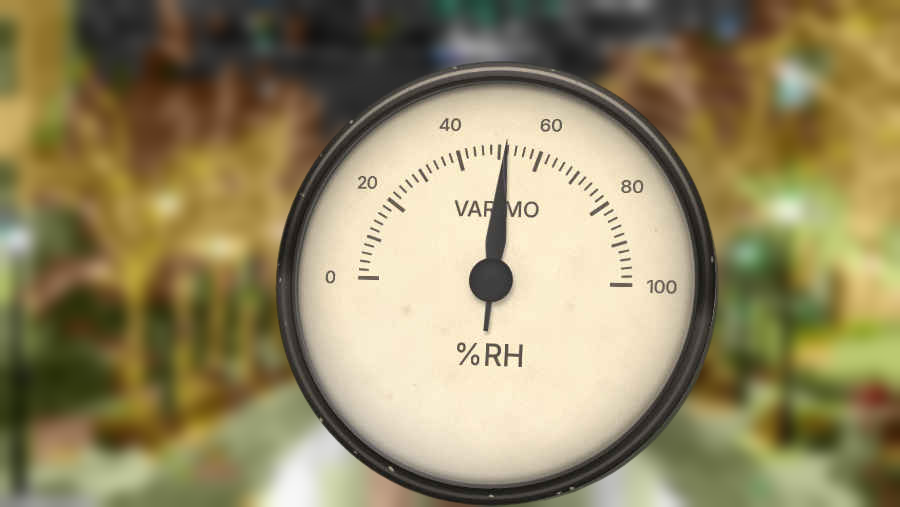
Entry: 52 %
